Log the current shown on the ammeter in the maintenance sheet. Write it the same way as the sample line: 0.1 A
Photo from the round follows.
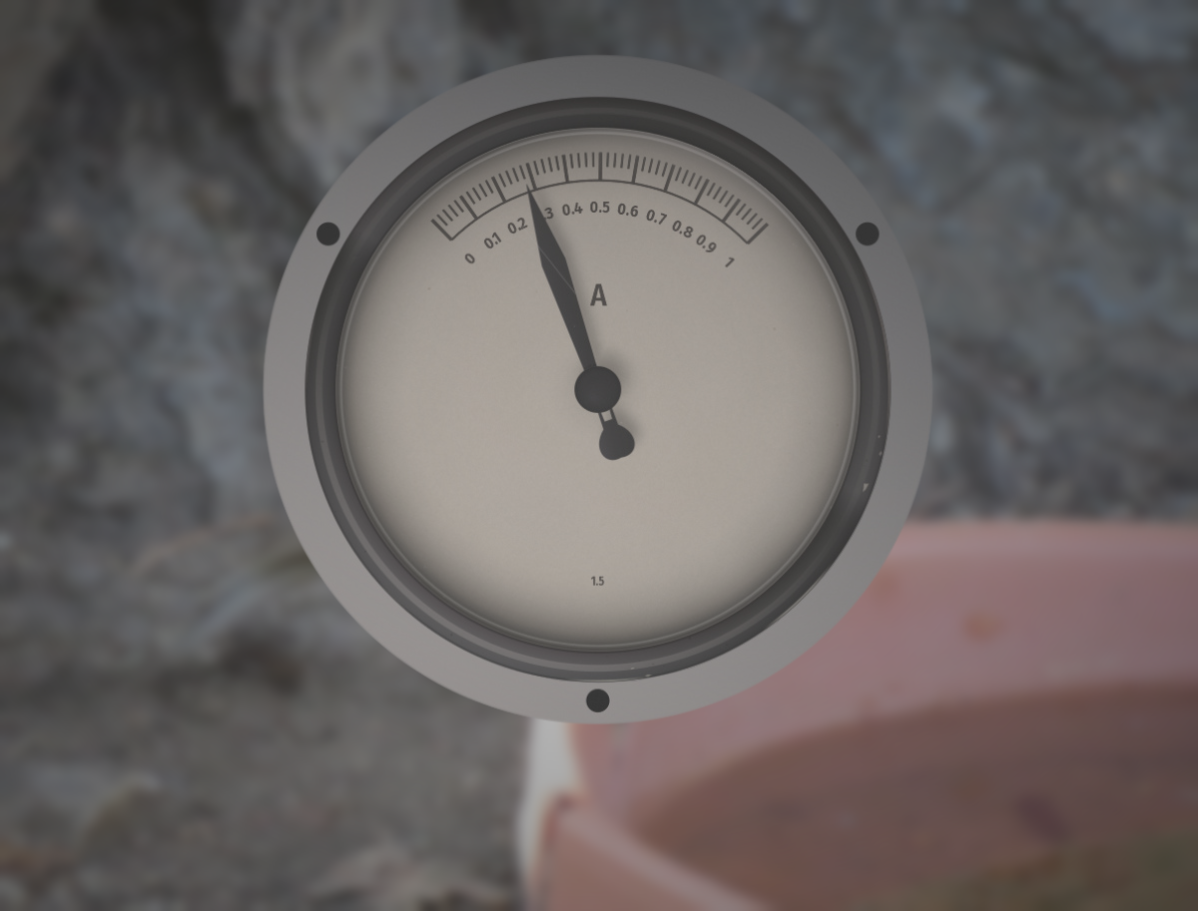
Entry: 0.28 A
